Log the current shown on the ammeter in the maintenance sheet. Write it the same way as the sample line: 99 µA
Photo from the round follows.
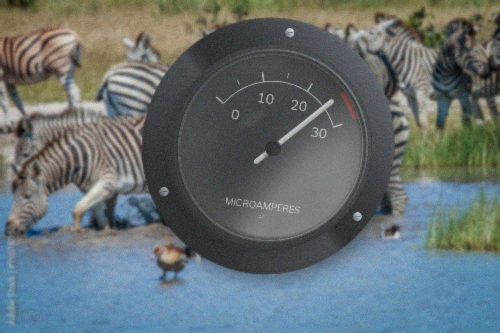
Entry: 25 µA
